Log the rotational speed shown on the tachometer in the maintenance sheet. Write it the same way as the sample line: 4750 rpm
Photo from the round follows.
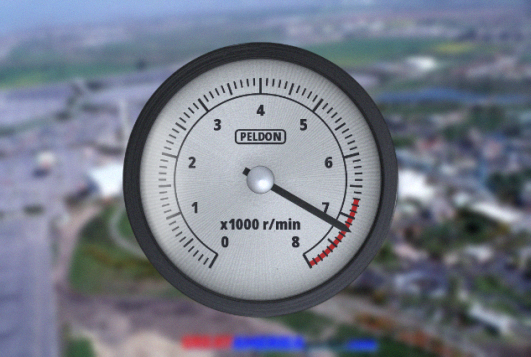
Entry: 7200 rpm
